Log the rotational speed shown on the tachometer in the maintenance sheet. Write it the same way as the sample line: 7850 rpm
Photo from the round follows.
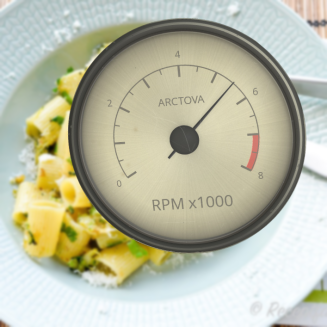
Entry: 5500 rpm
